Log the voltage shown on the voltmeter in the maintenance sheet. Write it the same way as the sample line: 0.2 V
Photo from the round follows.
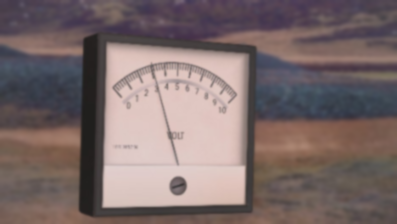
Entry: 3 V
